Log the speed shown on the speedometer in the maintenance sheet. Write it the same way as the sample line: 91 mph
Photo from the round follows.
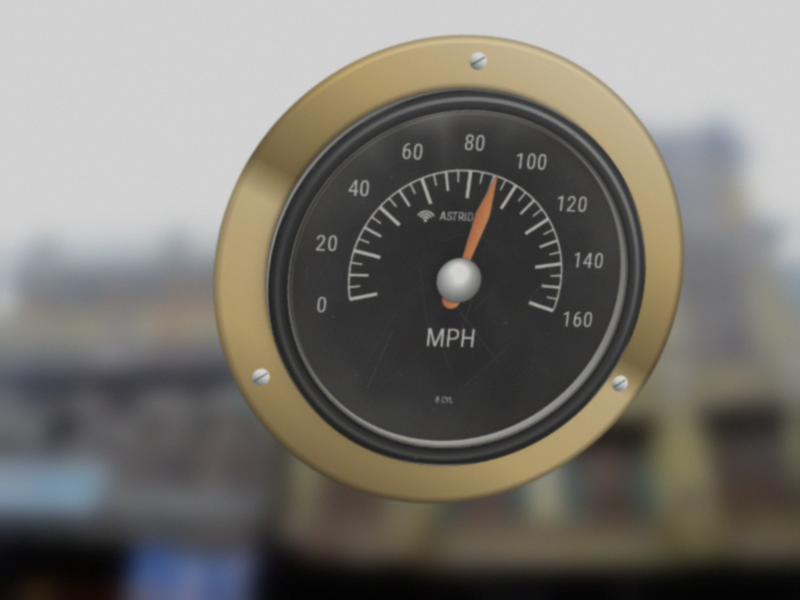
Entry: 90 mph
